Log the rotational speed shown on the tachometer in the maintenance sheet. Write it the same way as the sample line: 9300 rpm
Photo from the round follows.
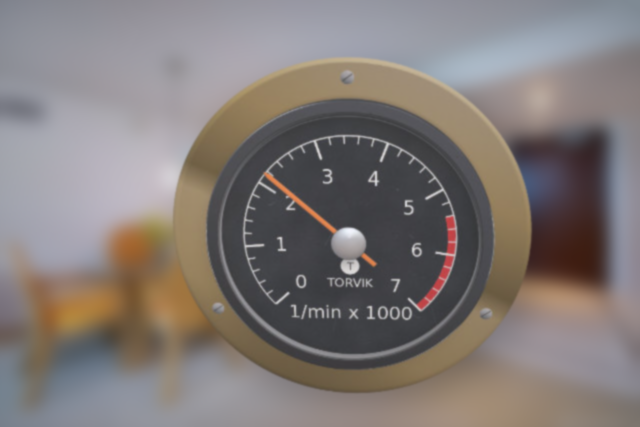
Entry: 2200 rpm
